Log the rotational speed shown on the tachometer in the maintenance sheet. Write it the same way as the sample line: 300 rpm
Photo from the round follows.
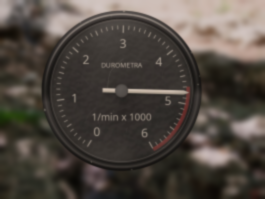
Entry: 4800 rpm
